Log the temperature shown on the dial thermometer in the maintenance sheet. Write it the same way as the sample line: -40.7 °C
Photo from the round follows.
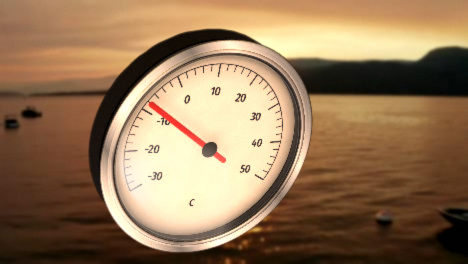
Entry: -8 °C
